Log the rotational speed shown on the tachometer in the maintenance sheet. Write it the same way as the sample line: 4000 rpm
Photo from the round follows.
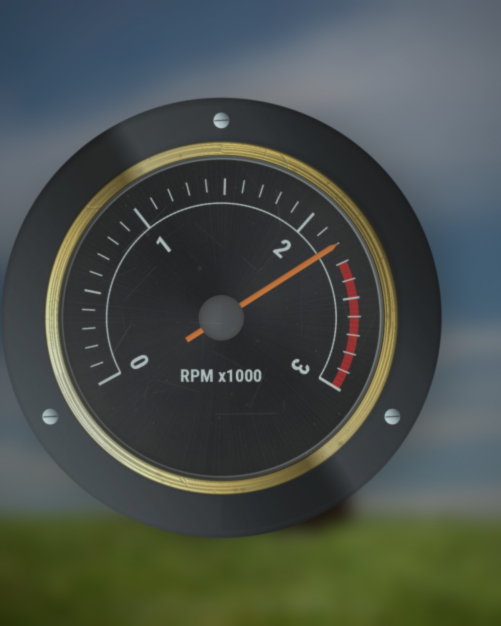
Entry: 2200 rpm
